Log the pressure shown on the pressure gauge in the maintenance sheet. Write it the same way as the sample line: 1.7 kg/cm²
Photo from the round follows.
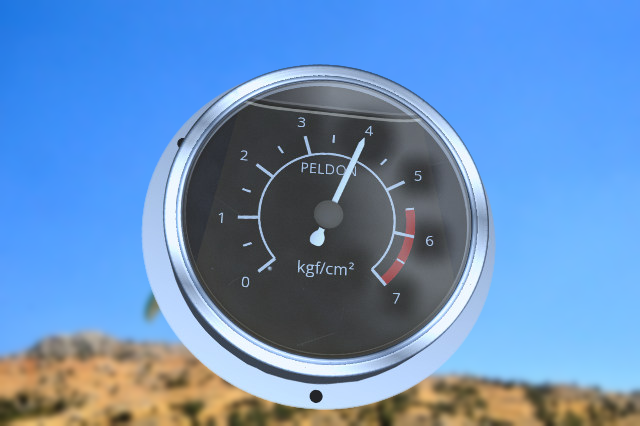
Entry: 4 kg/cm²
